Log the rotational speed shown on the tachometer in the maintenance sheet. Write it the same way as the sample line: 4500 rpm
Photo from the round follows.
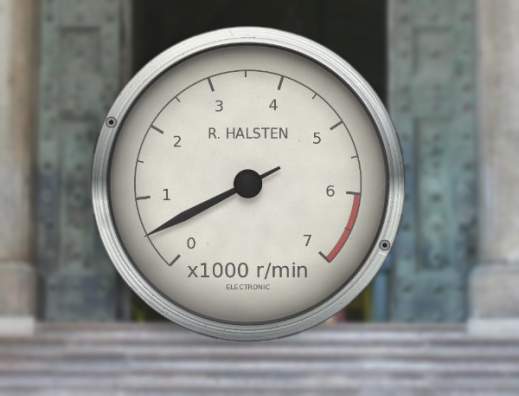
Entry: 500 rpm
